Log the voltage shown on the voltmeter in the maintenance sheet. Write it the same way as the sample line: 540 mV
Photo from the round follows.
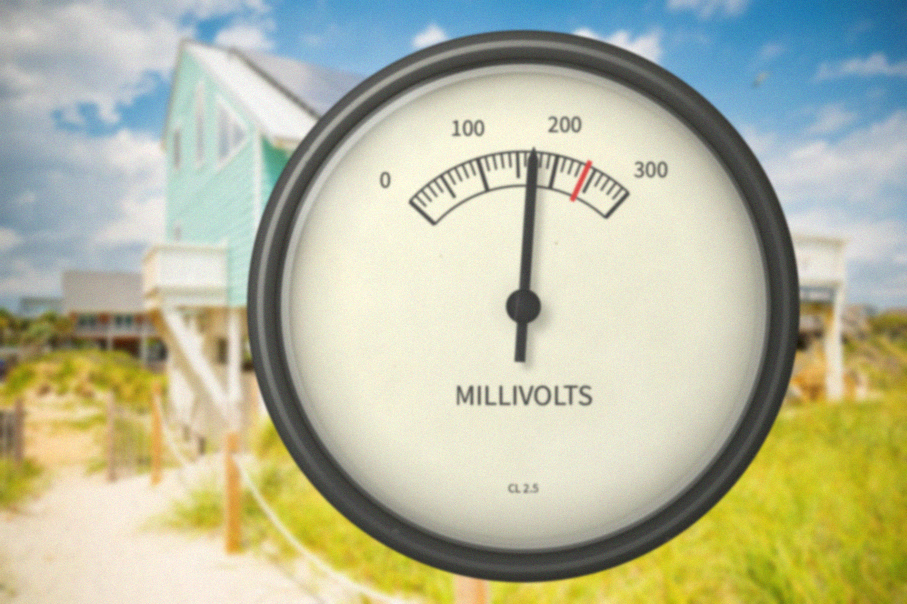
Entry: 170 mV
